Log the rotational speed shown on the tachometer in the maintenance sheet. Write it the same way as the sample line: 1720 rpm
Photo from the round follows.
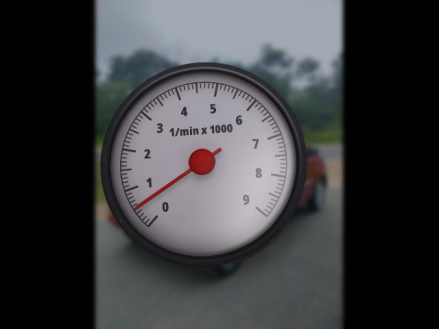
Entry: 500 rpm
